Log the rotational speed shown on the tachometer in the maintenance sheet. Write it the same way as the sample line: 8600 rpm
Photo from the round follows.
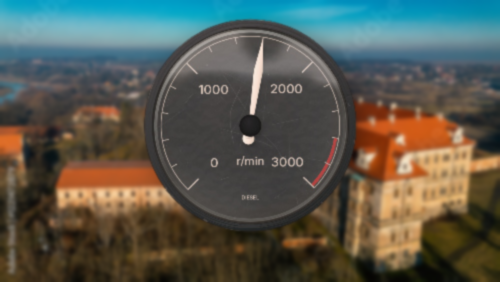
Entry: 1600 rpm
